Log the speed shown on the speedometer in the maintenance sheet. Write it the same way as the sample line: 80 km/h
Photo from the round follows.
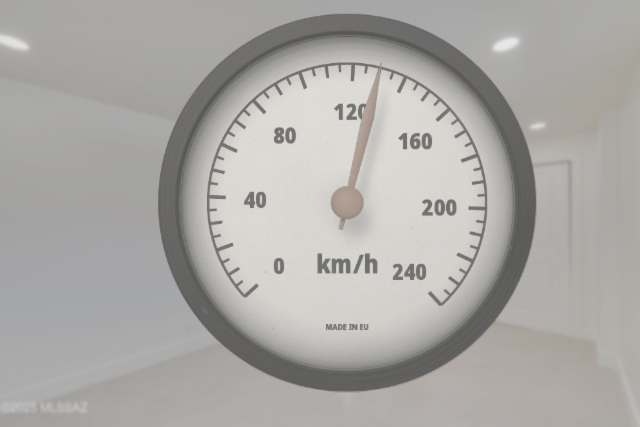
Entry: 130 km/h
